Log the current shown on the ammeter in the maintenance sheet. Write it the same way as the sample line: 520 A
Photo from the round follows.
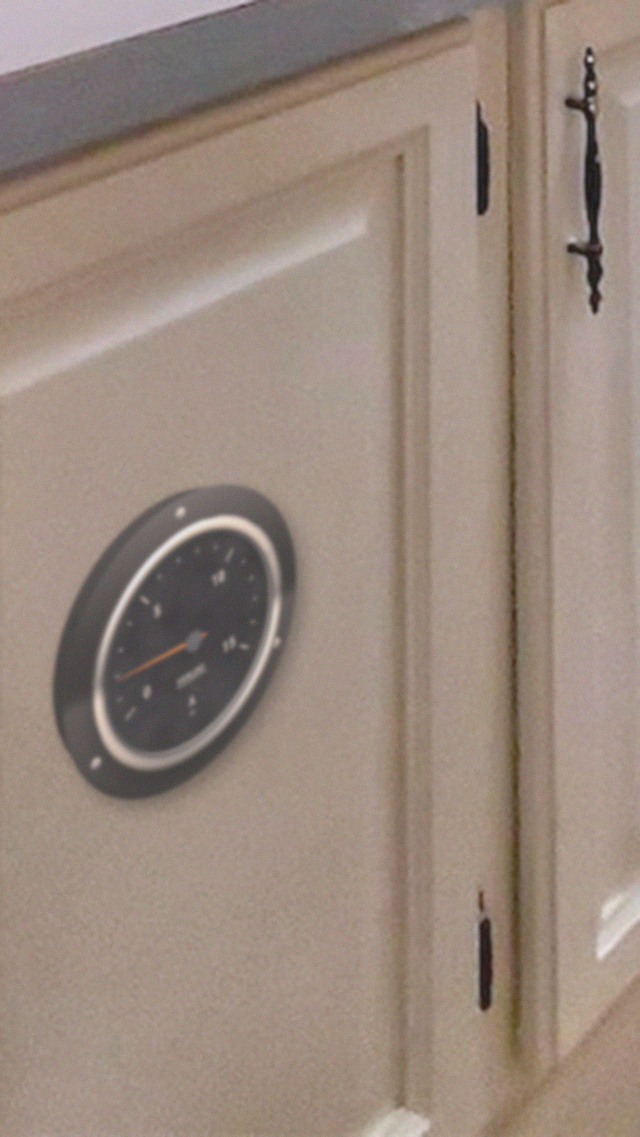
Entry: 2 A
